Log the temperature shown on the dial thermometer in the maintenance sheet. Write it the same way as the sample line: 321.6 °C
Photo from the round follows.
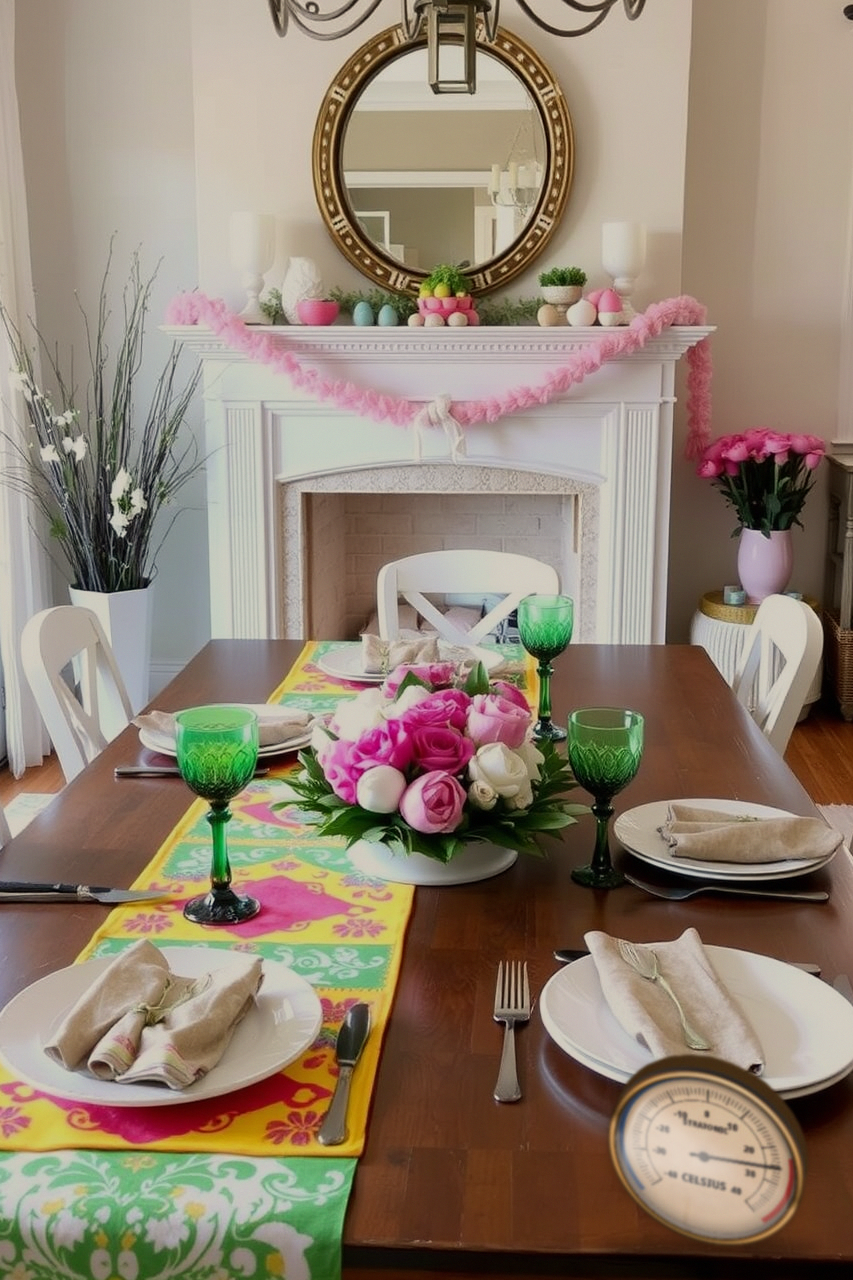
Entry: 25 °C
